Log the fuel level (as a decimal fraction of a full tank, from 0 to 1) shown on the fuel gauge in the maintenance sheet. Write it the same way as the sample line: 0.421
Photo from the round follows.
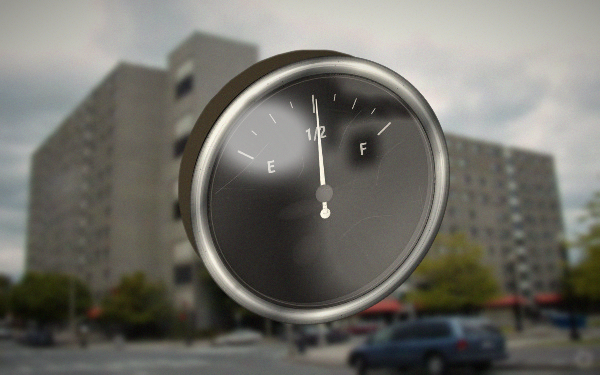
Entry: 0.5
